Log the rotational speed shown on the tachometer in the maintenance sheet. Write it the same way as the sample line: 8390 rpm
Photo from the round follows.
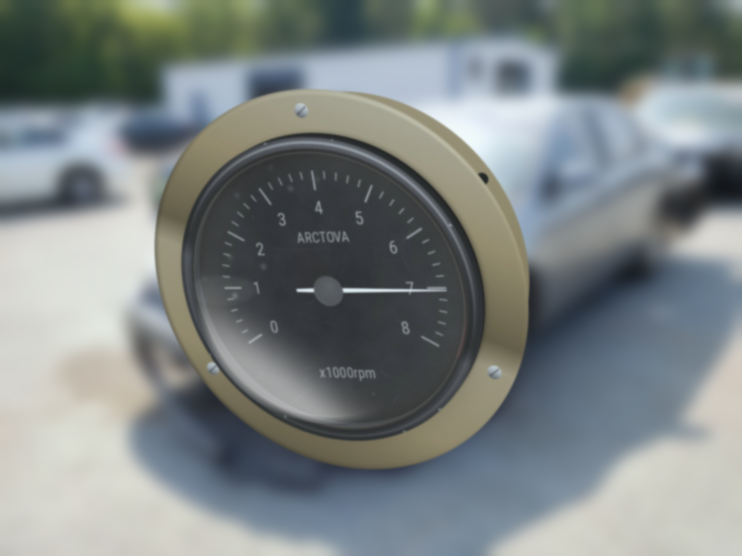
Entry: 7000 rpm
